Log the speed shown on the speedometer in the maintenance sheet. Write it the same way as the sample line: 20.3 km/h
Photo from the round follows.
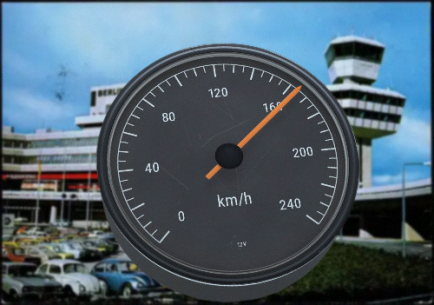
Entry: 165 km/h
